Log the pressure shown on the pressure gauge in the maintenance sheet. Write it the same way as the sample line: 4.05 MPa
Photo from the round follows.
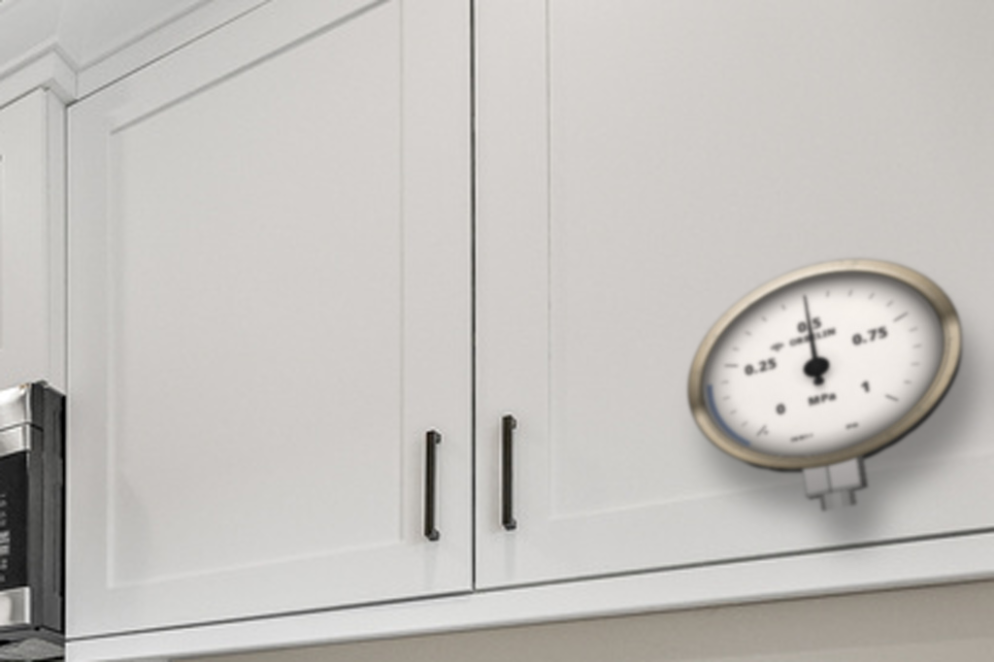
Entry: 0.5 MPa
